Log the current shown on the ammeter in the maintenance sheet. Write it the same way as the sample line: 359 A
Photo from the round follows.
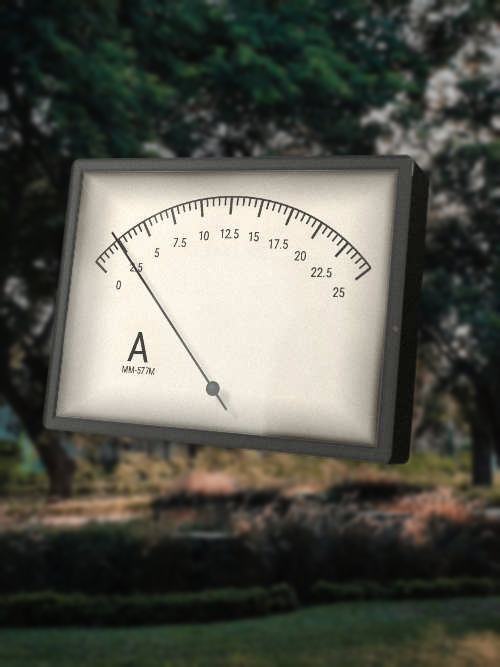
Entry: 2.5 A
